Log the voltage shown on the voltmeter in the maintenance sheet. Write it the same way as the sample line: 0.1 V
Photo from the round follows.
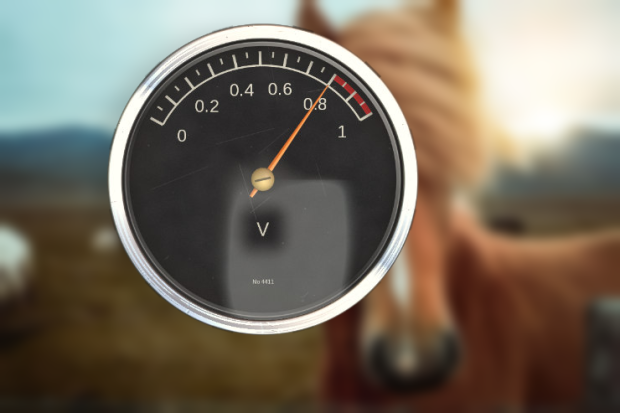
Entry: 0.8 V
